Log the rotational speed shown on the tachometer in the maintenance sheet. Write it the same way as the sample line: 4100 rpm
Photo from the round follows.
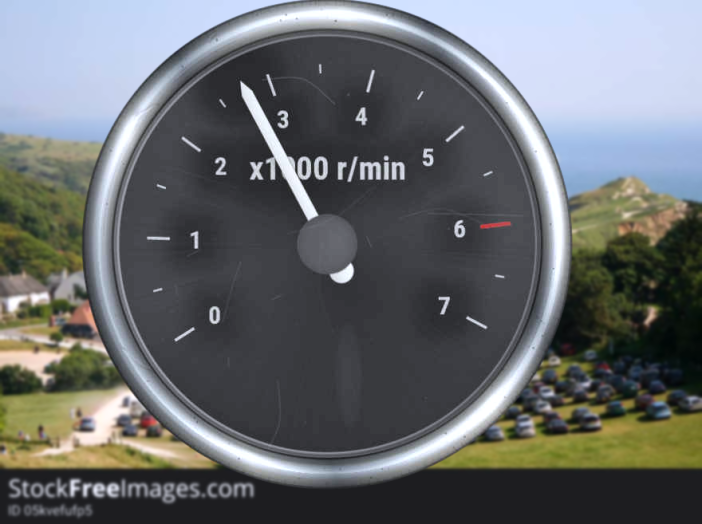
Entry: 2750 rpm
